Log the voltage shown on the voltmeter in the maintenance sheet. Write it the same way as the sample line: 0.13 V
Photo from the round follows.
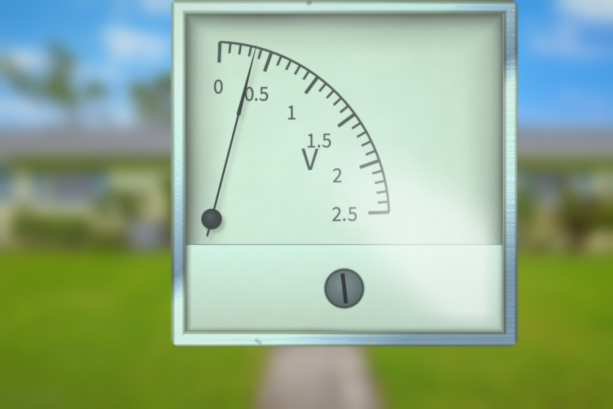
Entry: 0.35 V
